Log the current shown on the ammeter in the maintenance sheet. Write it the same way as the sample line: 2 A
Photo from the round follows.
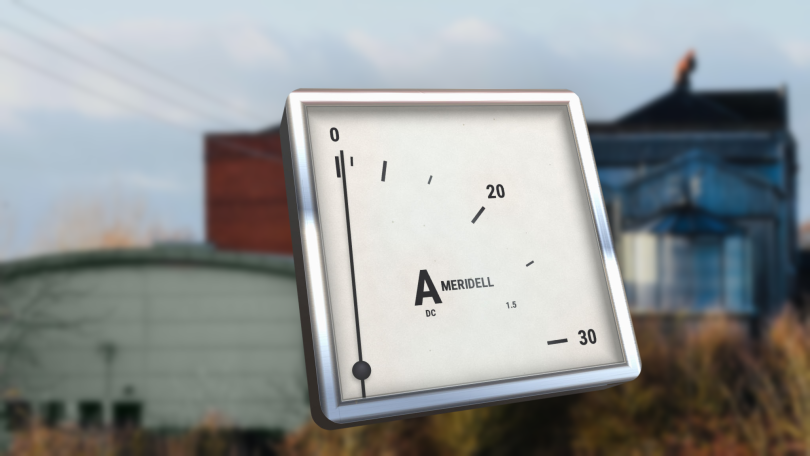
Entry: 2.5 A
